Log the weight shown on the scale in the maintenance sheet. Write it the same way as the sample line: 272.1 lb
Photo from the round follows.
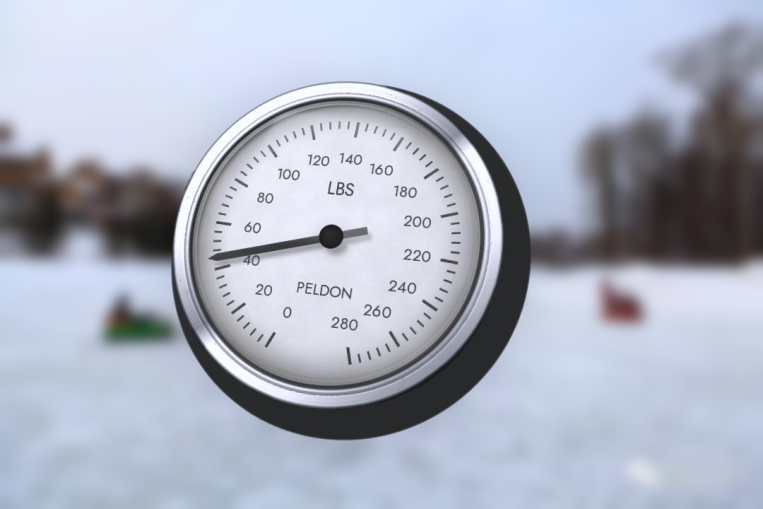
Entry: 44 lb
